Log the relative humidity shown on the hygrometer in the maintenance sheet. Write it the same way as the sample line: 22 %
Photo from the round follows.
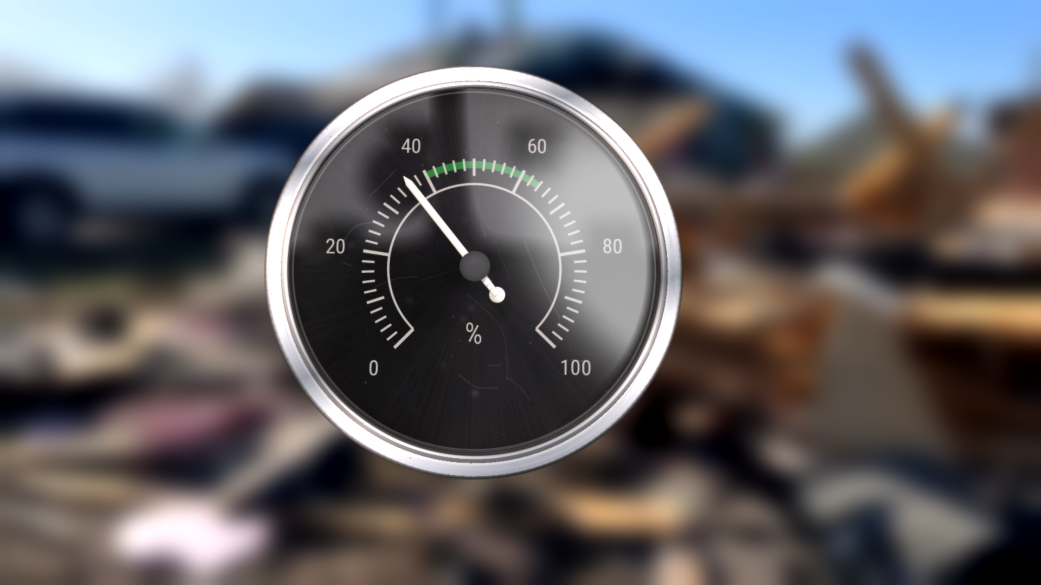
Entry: 36 %
